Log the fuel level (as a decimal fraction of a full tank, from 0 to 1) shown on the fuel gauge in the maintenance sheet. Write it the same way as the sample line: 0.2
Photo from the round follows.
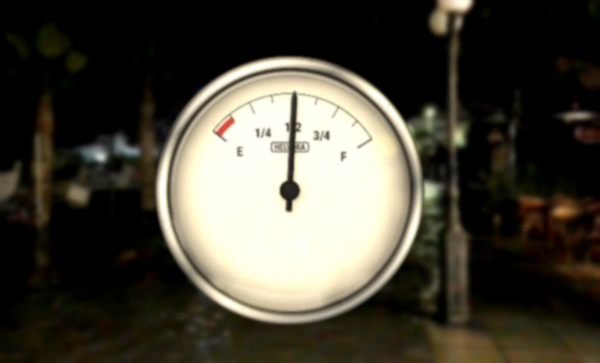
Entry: 0.5
